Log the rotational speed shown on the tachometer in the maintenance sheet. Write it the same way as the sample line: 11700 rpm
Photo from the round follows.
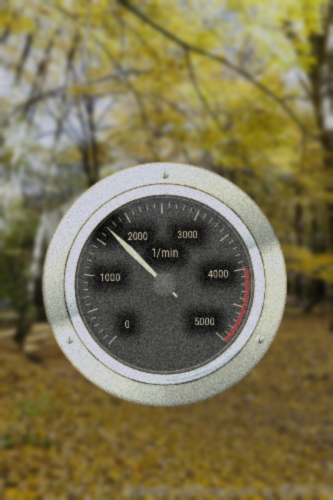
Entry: 1700 rpm
